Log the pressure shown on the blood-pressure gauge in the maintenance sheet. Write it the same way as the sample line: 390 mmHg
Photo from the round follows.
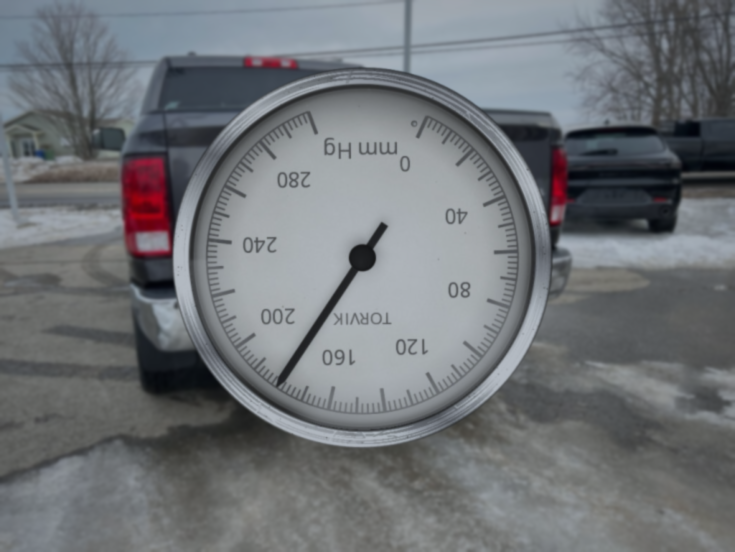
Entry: 180 mmHg
